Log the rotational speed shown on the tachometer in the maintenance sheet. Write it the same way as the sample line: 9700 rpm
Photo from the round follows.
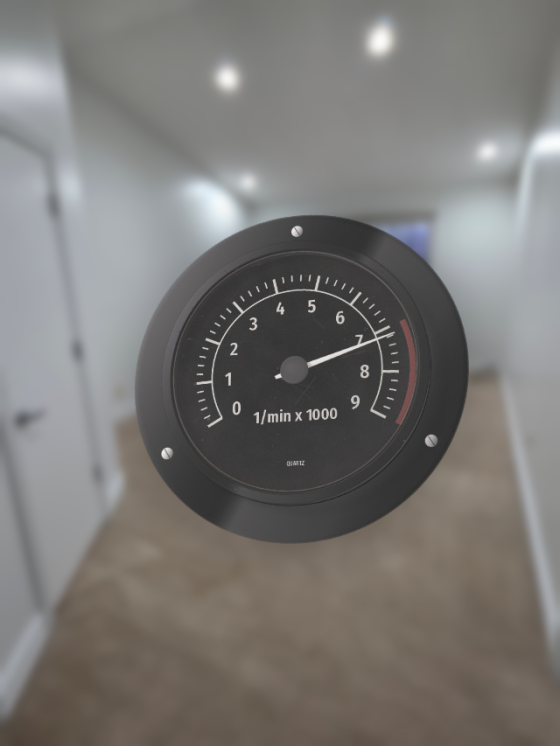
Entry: 7200 rpm
